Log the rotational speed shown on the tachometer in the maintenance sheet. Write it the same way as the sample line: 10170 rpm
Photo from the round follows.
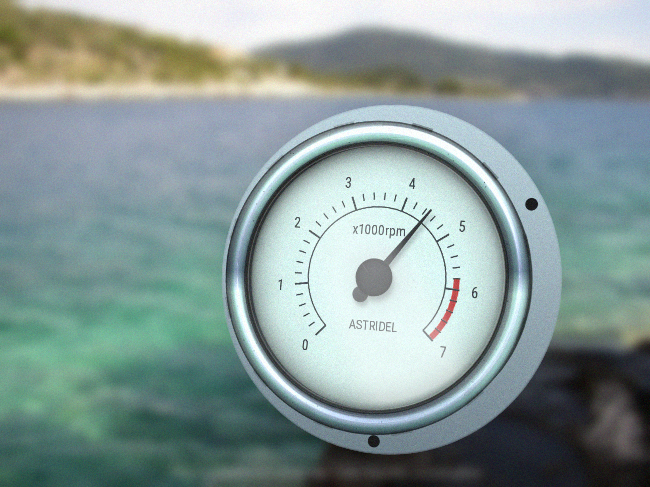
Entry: 4500 rpm
